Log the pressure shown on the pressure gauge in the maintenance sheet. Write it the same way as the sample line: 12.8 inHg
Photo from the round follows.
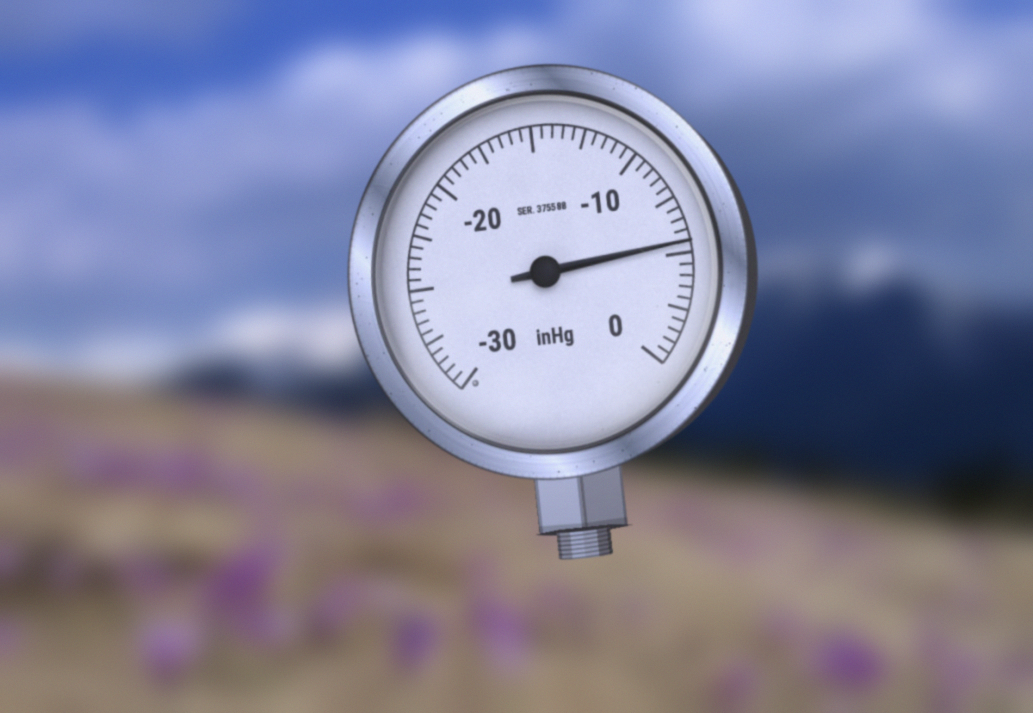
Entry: -5.5 inHg
